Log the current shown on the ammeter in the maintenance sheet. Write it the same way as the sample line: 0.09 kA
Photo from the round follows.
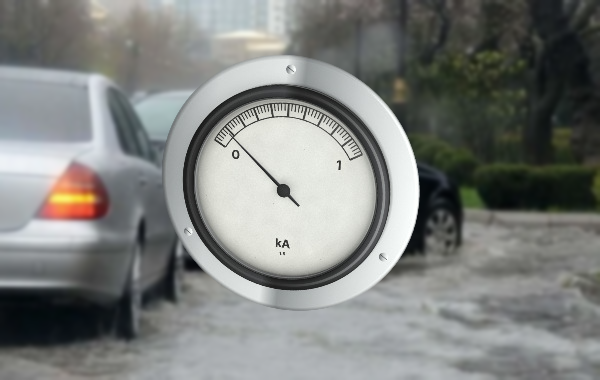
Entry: 0.1 kA
